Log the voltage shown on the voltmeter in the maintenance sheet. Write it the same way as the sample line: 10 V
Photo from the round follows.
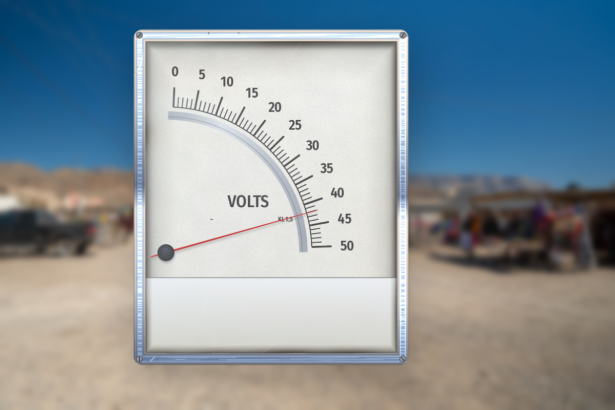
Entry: 42 V
